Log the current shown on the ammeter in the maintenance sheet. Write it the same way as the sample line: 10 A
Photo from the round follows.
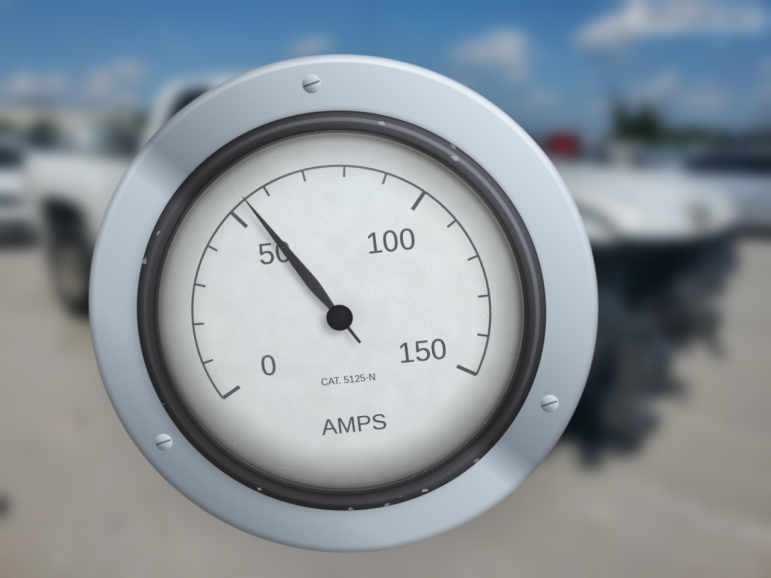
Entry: 55 A
